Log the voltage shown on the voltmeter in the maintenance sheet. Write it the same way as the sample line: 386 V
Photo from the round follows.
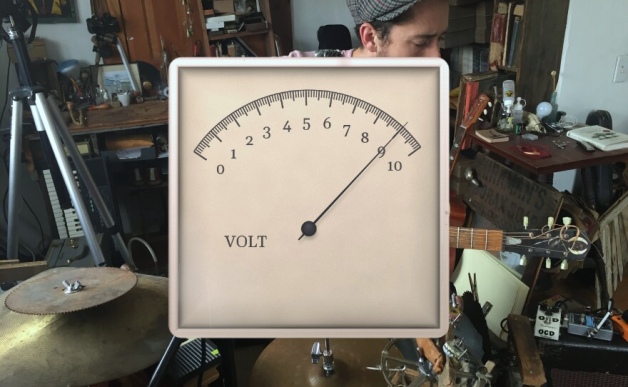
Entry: 9 V
